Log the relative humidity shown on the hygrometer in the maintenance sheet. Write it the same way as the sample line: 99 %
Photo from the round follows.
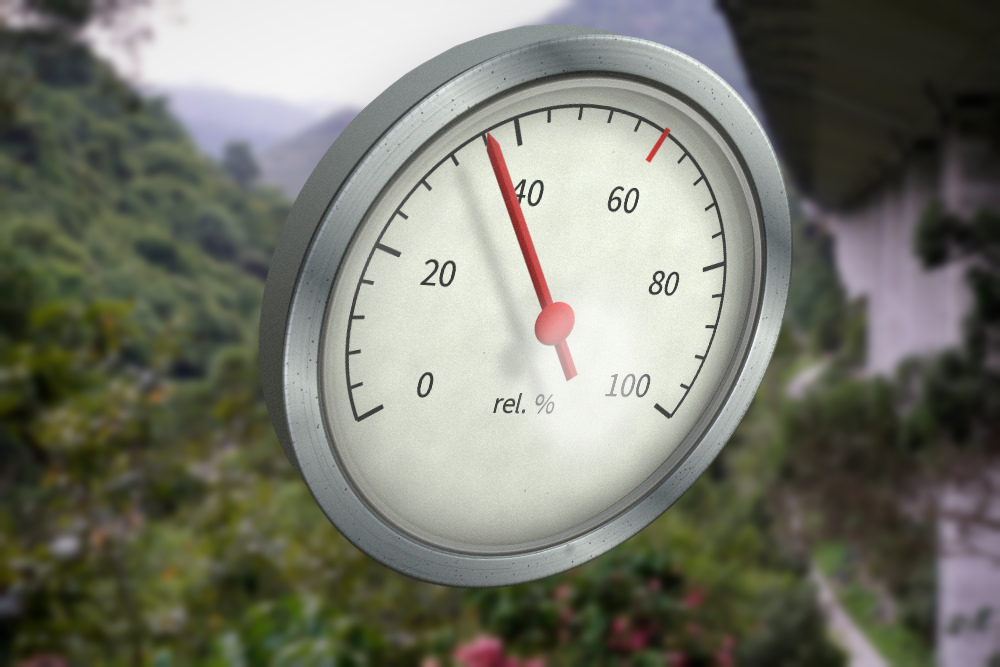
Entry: 36 %
